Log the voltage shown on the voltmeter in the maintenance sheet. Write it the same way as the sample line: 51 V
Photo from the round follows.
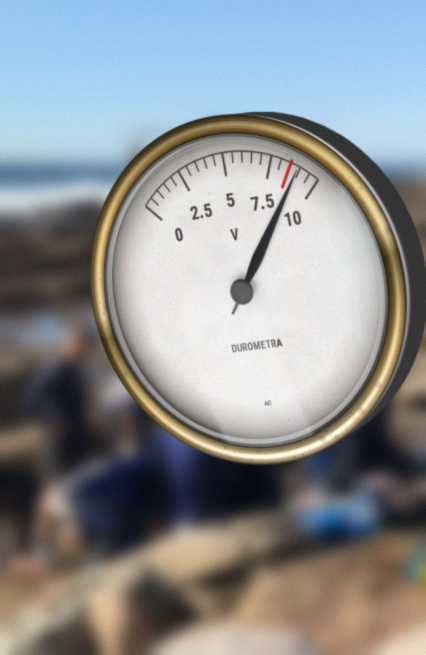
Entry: 9 V
